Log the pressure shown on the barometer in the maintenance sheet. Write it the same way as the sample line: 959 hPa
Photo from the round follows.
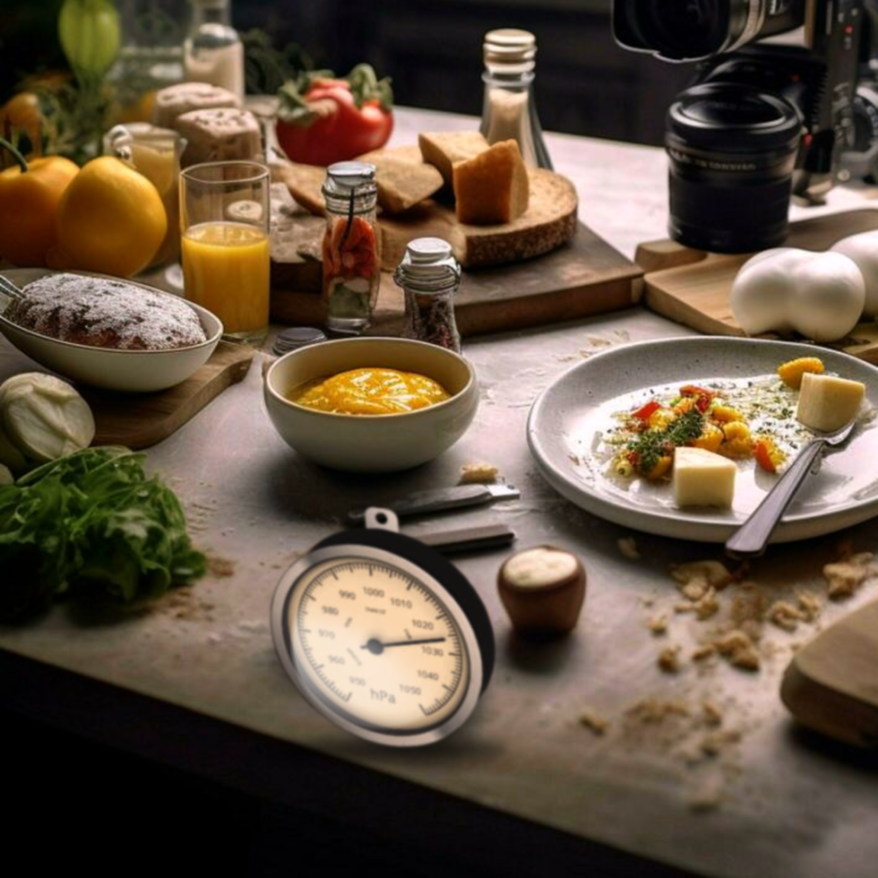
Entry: 1025 hPa
